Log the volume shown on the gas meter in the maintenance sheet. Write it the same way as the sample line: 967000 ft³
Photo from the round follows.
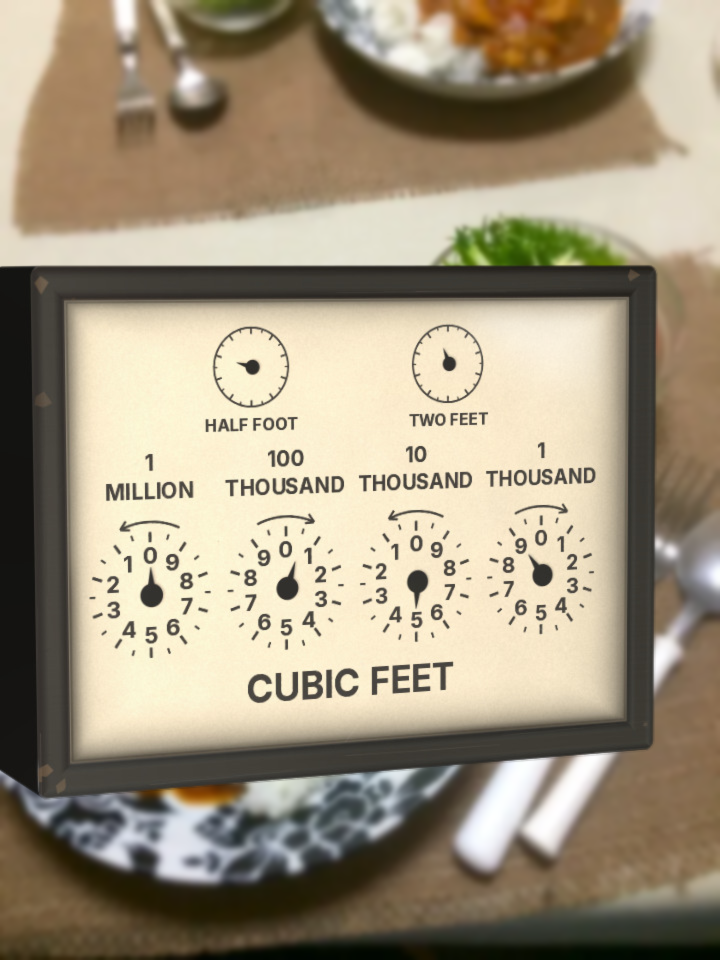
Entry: 4900 ft³
